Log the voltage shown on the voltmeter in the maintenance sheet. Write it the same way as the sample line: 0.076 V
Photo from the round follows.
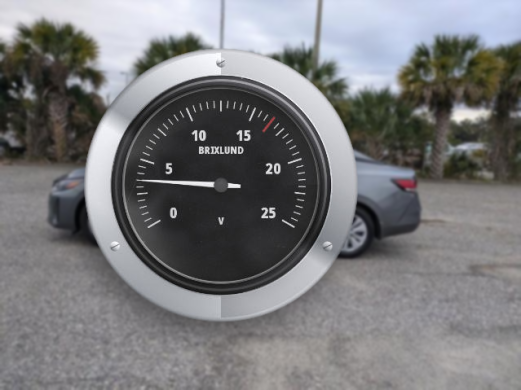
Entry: 3.5 V
